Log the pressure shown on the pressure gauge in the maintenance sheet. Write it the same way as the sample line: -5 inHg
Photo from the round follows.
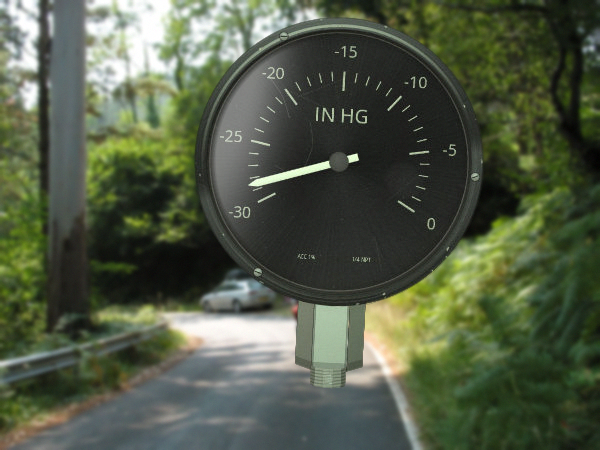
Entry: -28.5 inHg
